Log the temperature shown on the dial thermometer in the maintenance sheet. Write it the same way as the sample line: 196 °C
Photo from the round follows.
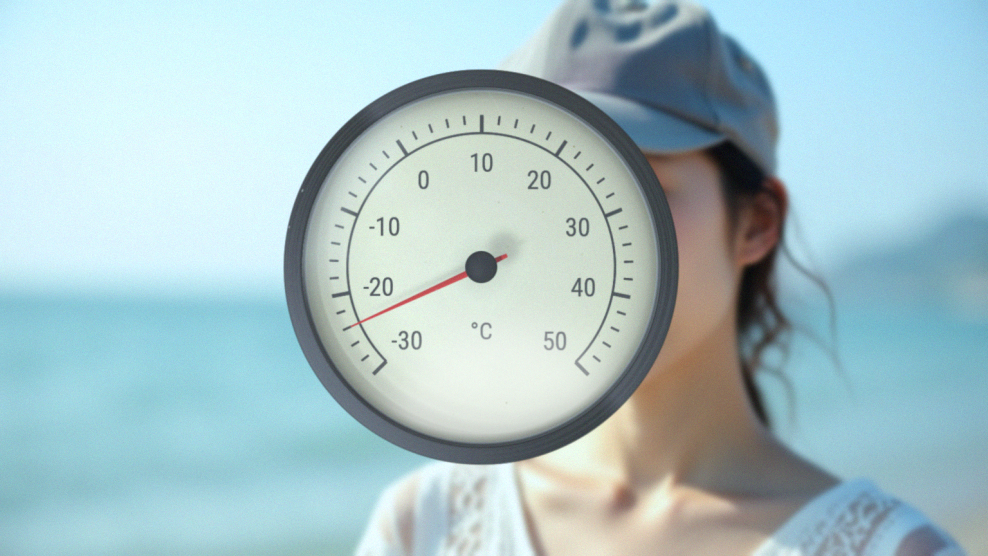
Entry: -24 °C
